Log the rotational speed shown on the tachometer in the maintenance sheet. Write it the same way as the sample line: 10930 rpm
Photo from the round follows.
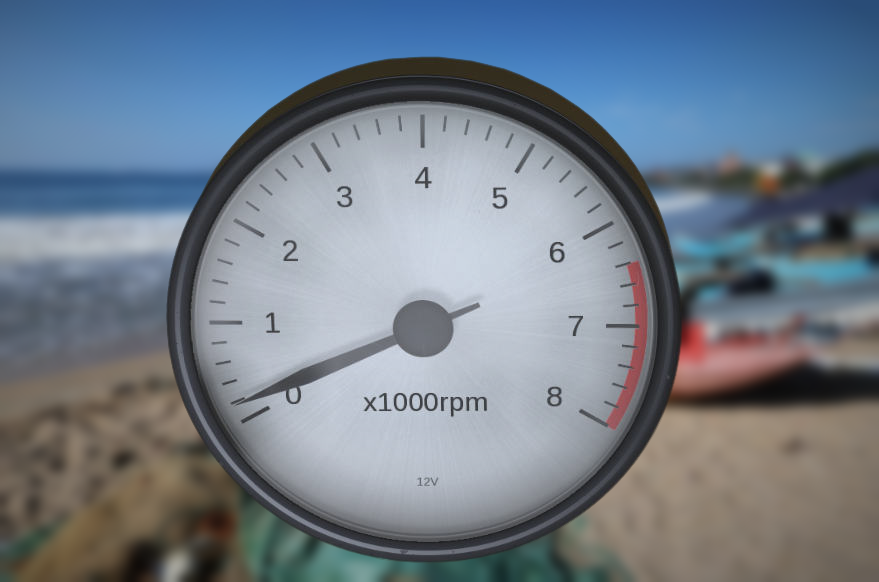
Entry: 200 rpm
